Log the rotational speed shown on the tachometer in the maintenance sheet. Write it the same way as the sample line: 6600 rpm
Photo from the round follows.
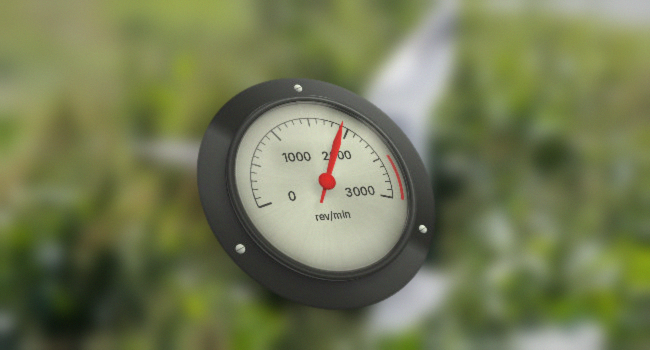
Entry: 1900 rpm
